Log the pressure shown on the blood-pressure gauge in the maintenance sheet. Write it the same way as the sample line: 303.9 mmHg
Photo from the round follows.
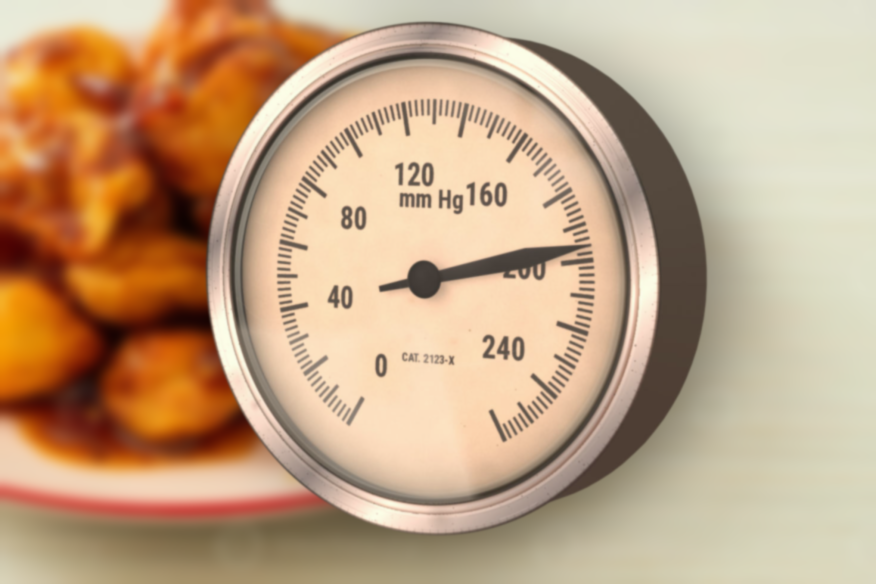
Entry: 196 mmHg
